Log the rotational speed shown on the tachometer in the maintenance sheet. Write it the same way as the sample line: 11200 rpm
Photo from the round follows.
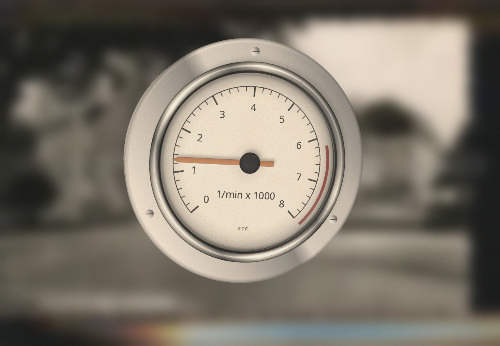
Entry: 1300 rpm
